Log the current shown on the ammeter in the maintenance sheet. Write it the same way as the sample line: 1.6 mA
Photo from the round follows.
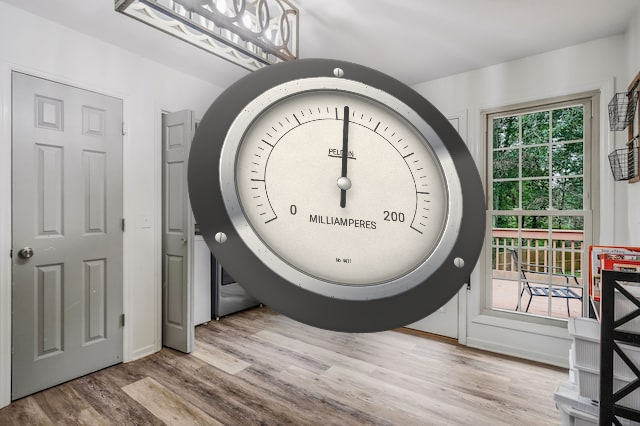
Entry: 105 mA
